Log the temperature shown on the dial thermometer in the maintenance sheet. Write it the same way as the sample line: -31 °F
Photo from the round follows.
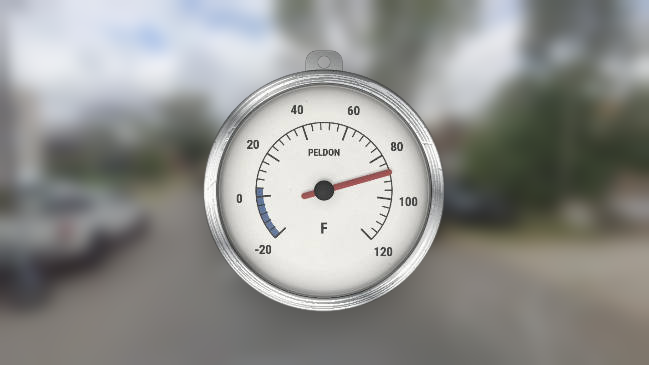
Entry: 88 °F
